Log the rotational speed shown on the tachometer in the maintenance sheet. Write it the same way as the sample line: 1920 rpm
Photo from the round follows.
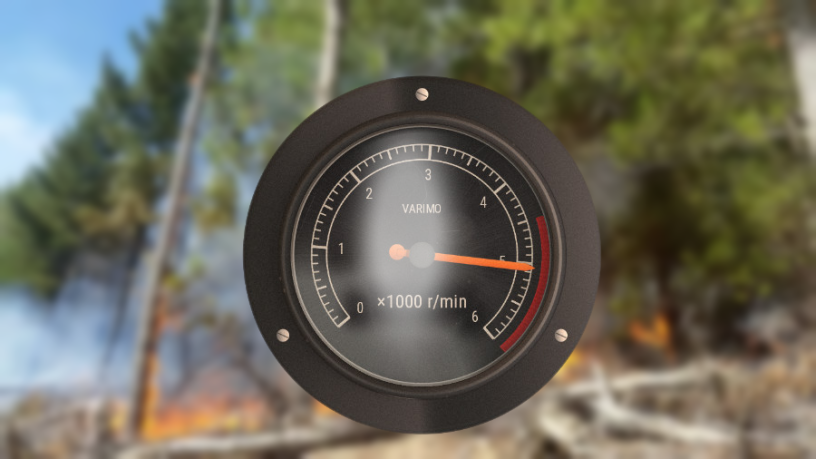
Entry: 5050 rpm
